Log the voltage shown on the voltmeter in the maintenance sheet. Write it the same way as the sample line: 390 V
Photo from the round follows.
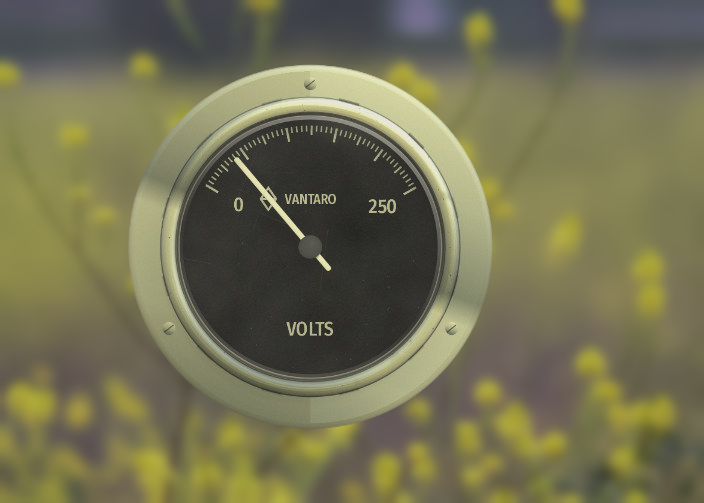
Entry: 40 V
